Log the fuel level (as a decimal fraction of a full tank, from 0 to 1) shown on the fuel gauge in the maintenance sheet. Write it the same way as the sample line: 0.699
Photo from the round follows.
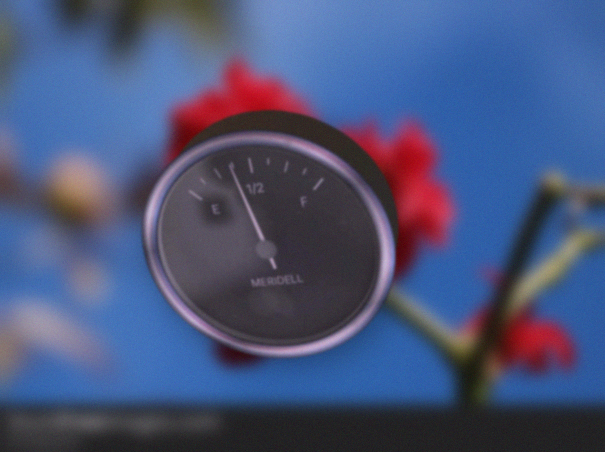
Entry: 0.375
